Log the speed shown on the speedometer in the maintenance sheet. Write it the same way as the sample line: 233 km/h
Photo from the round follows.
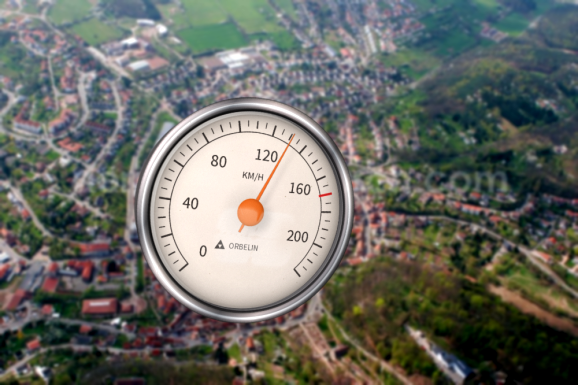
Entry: 130 km/h
